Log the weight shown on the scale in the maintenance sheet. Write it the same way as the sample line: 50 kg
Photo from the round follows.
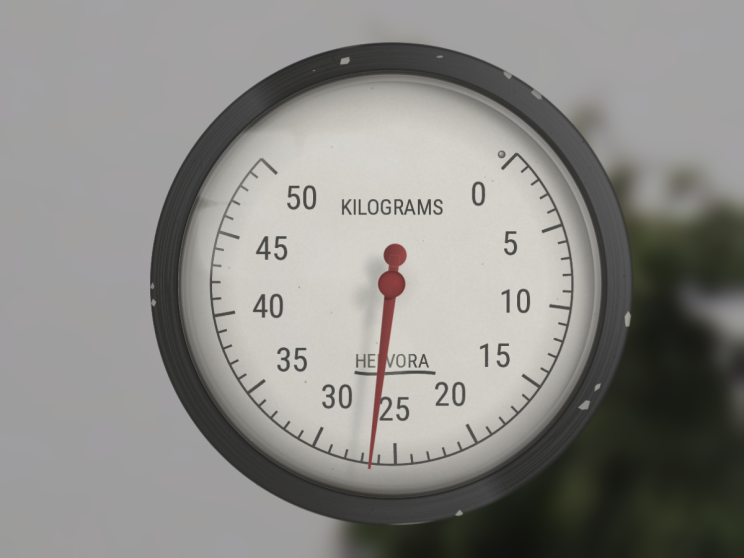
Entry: 26.5 kg
